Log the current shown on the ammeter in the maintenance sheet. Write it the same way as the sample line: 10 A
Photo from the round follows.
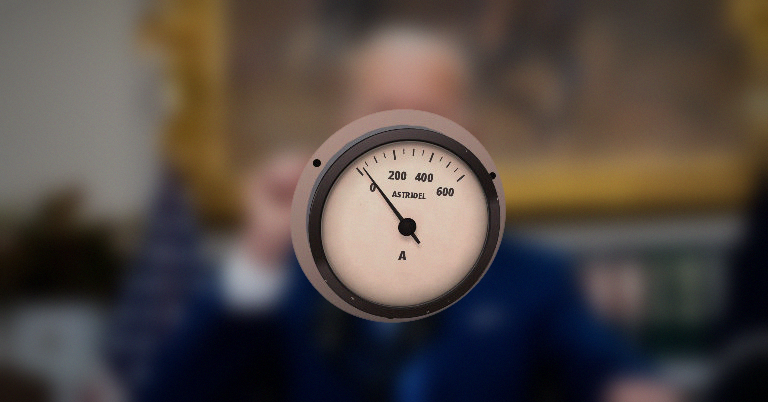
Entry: 25 A
